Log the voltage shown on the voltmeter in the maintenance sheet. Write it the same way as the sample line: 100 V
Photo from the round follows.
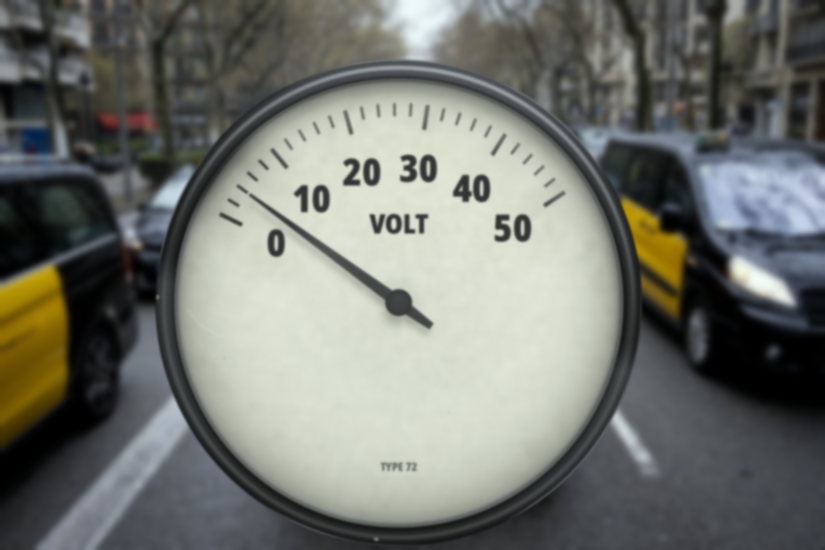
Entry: 4 V
